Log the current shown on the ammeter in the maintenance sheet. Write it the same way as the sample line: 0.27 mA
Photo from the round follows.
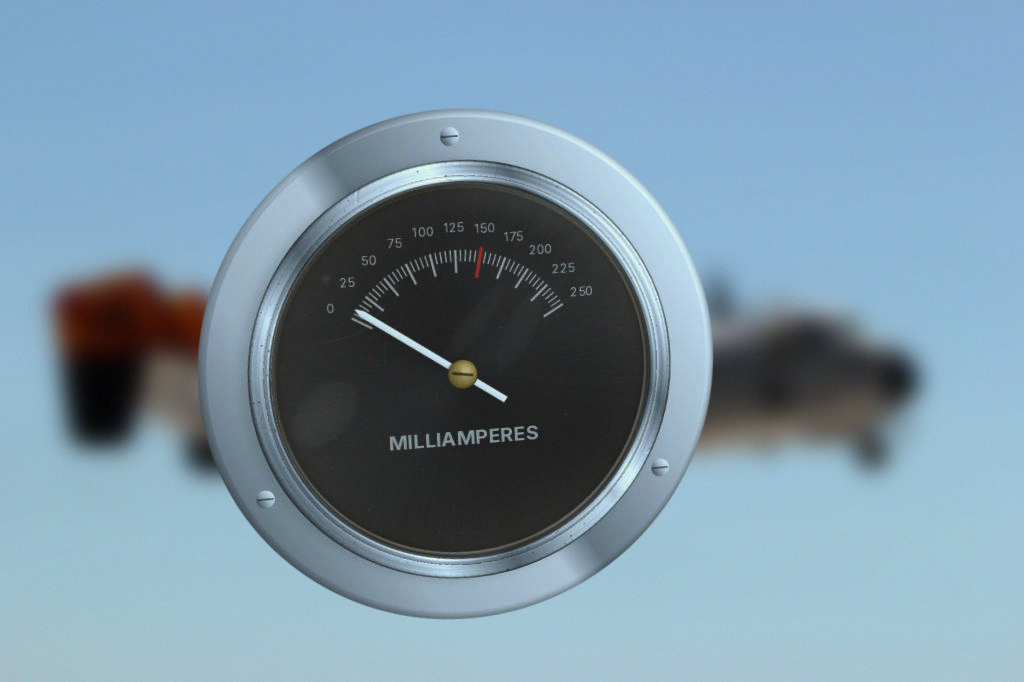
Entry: 10 mA
